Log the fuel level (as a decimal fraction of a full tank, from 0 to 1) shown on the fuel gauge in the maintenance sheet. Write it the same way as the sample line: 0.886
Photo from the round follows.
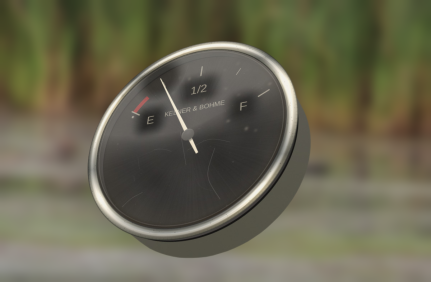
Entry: 0.25
